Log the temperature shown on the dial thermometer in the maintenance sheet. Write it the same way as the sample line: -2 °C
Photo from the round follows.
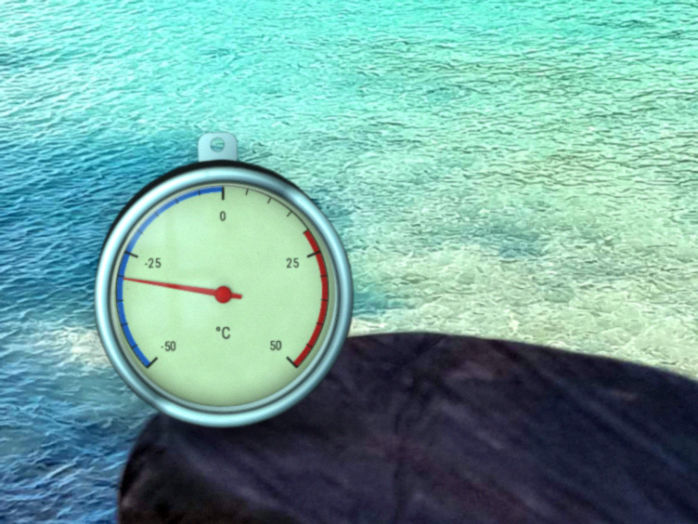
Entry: -30 °C
